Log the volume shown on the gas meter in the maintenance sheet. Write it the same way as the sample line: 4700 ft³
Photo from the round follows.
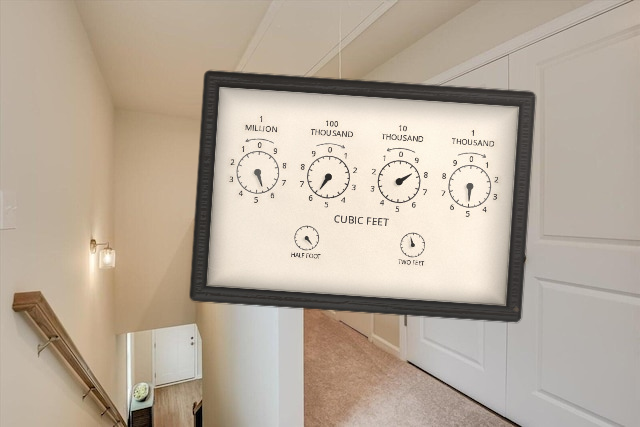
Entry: 558500 ft³
